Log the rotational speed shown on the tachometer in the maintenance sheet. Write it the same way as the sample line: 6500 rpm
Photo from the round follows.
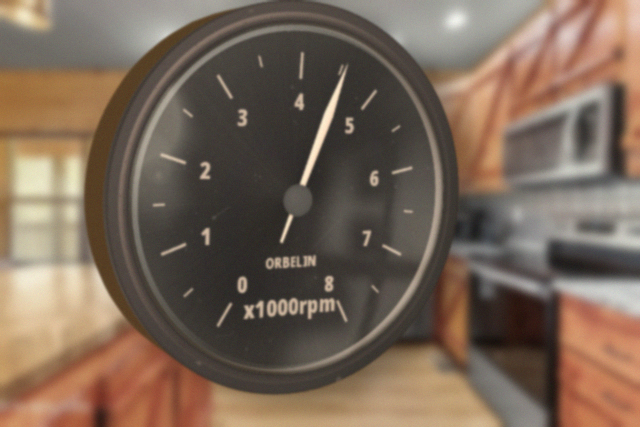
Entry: 4500 rpm
